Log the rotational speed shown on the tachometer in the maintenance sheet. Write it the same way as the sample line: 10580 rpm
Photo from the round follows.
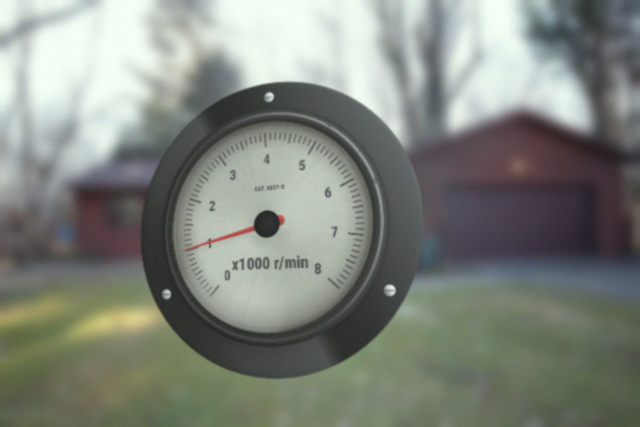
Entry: 1000 rpm
